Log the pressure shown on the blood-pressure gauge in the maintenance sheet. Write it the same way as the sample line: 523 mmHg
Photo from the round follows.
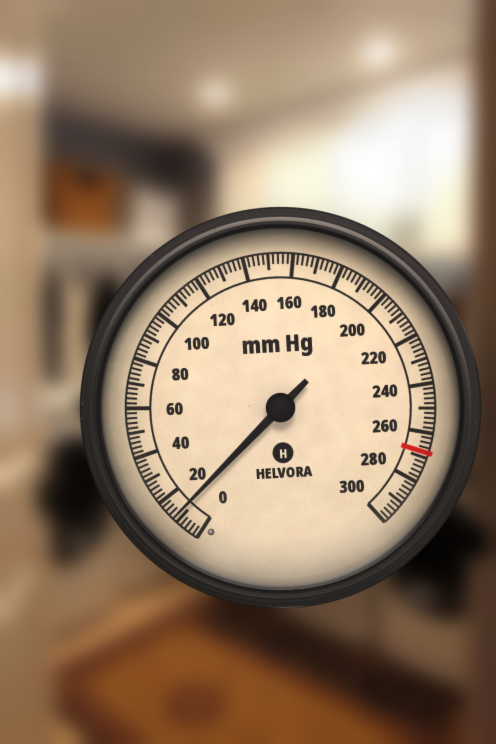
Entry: 12 mmHg
